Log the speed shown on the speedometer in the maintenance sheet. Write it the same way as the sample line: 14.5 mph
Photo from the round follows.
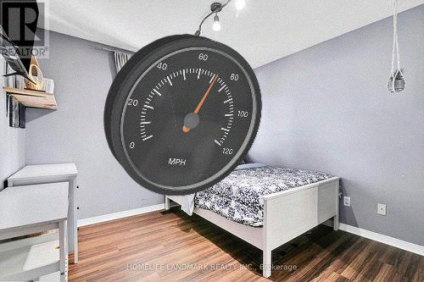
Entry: 70 mph
